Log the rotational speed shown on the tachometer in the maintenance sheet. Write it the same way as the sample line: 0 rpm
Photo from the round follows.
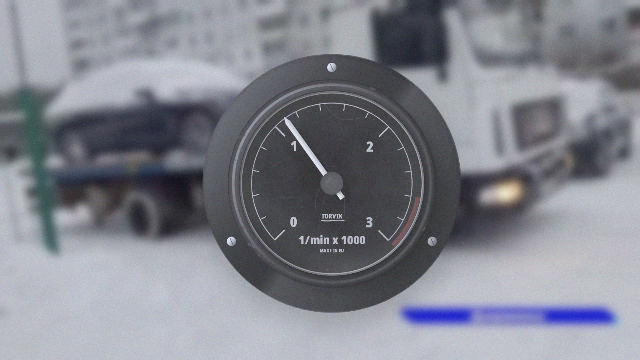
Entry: 1100 rpm
